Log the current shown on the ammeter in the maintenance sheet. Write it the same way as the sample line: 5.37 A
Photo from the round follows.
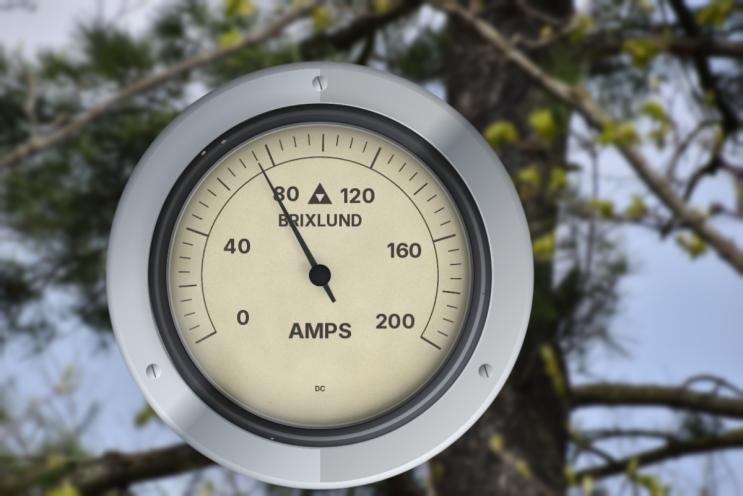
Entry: 75 A
